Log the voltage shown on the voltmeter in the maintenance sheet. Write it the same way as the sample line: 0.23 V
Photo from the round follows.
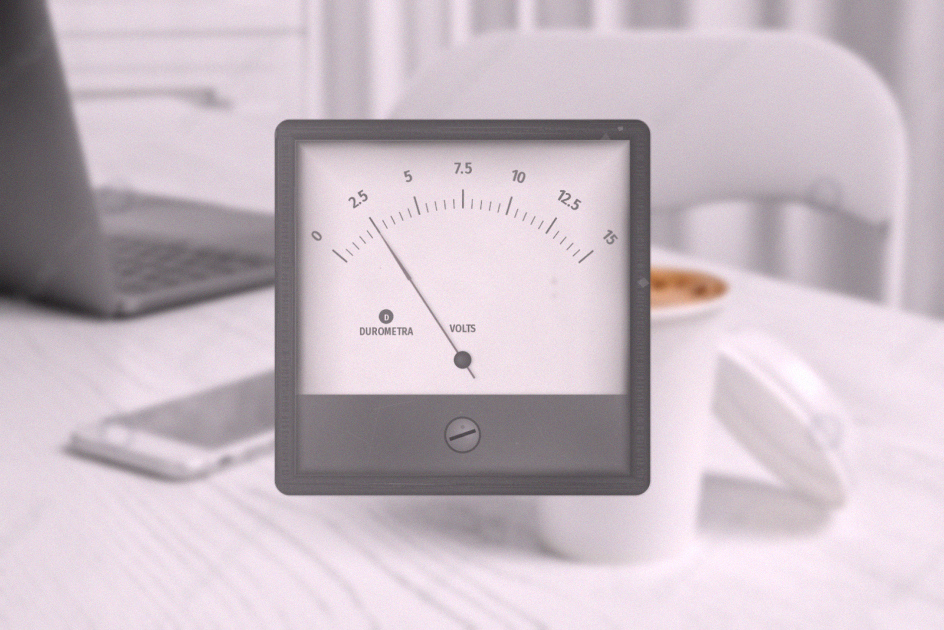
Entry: 2.5 V
